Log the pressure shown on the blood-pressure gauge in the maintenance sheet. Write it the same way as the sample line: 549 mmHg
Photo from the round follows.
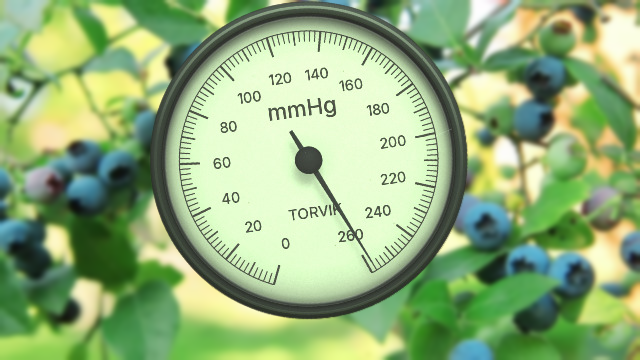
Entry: 258 mmHg
